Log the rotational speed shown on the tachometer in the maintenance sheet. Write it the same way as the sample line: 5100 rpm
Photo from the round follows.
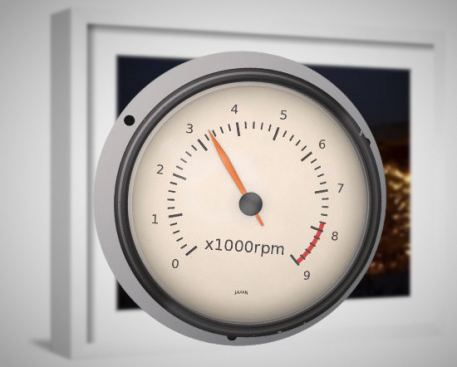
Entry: 3300 rpm
